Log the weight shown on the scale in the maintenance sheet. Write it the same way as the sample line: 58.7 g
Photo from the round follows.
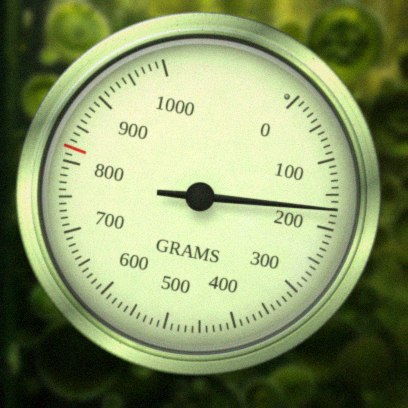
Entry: 170 g
